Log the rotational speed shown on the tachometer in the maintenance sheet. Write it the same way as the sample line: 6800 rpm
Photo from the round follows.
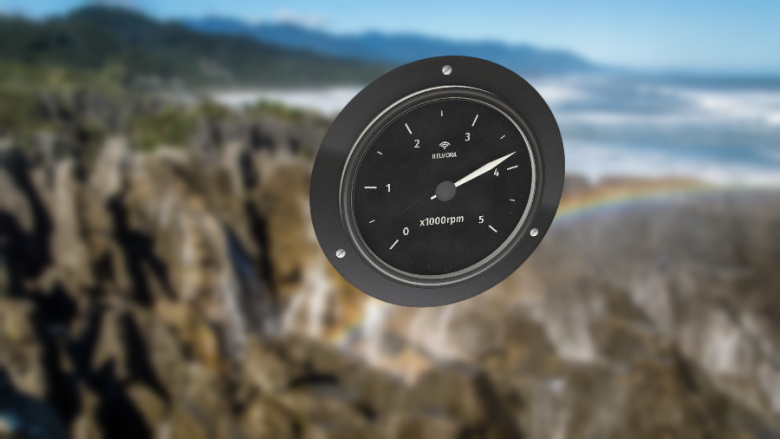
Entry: 3750 rpm
